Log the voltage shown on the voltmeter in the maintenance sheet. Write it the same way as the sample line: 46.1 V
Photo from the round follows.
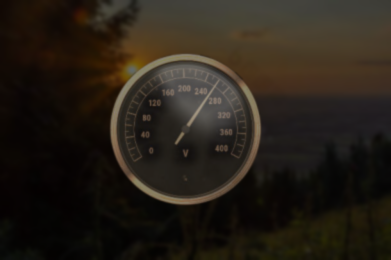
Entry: 260 V
